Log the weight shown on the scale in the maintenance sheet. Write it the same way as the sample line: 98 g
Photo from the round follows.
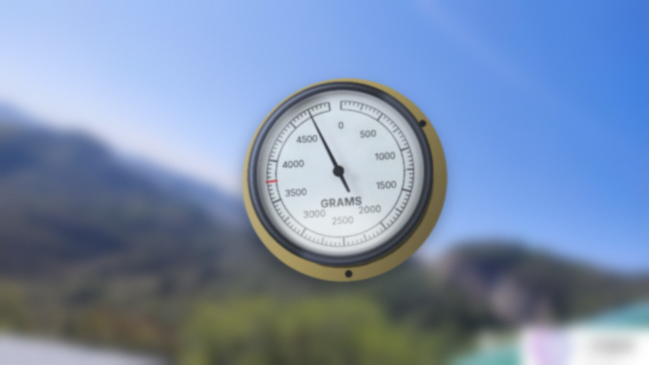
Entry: 4750 g
